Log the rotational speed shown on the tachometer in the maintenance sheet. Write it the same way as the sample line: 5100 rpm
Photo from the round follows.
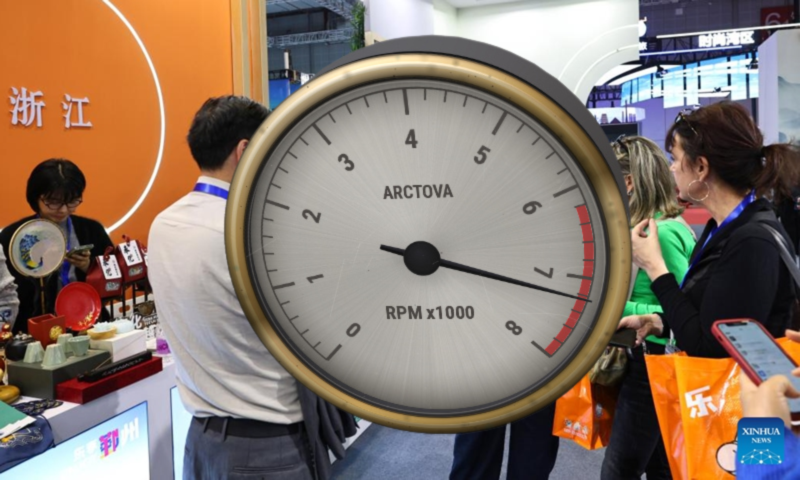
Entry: 7200 rpm
